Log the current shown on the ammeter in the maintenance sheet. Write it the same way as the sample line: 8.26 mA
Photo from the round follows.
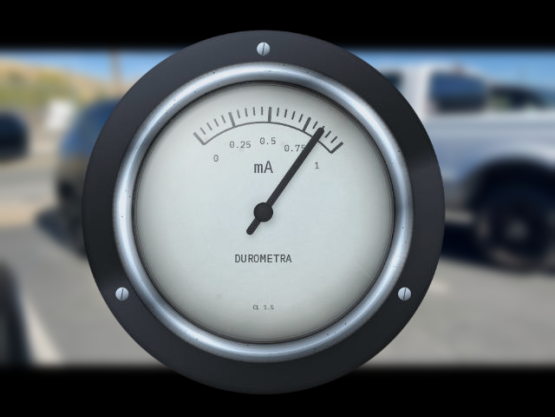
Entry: 0.85 mA
